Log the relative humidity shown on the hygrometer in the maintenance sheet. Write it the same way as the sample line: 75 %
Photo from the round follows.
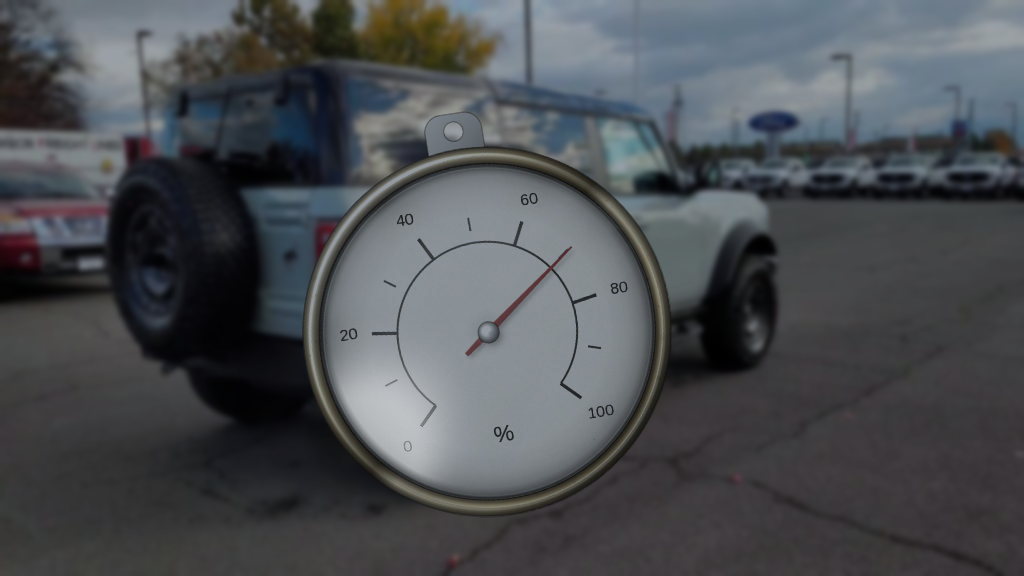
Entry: 70 %
